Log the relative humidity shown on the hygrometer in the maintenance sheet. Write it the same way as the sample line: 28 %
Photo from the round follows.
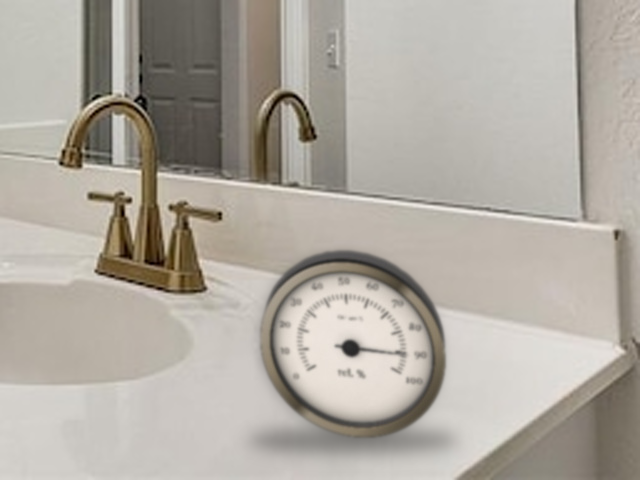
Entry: 90 %
